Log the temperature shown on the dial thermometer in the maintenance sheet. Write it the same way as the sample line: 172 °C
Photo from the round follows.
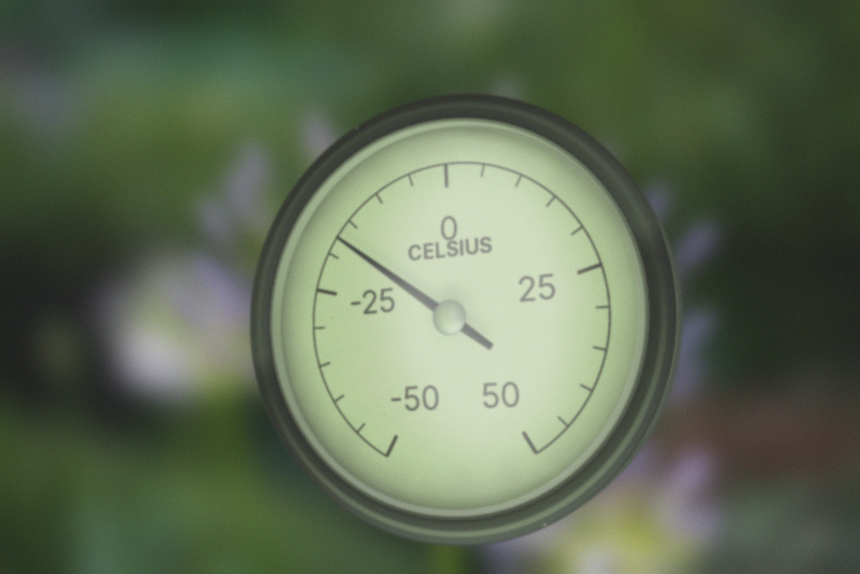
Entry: -17.5 °C
